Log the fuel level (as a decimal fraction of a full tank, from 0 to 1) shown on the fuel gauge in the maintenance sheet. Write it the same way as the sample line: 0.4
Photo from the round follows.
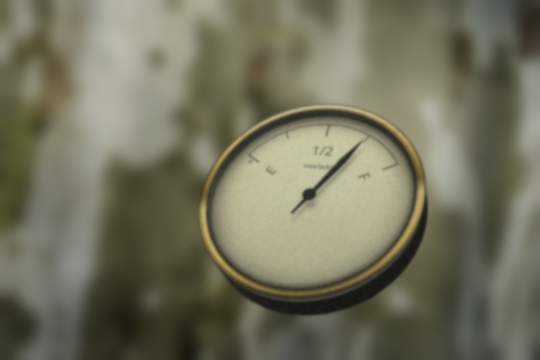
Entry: 0.75
